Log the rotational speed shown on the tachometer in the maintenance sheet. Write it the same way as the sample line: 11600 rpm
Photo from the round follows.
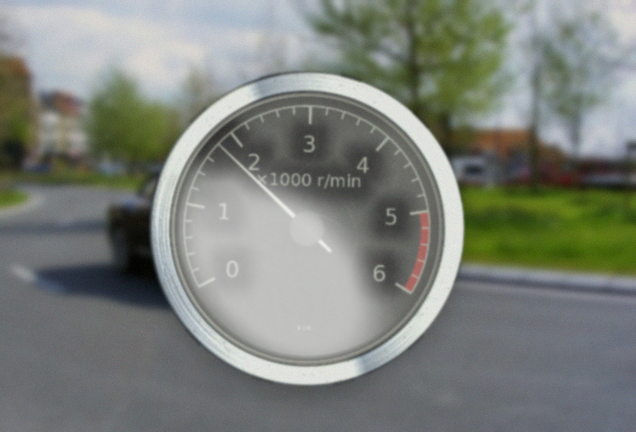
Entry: 1800 rpm
